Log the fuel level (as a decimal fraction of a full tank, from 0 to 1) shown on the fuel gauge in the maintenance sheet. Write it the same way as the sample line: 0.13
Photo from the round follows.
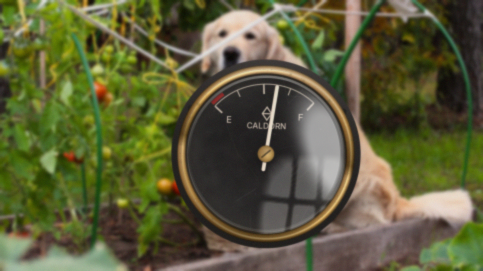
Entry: 0.625
